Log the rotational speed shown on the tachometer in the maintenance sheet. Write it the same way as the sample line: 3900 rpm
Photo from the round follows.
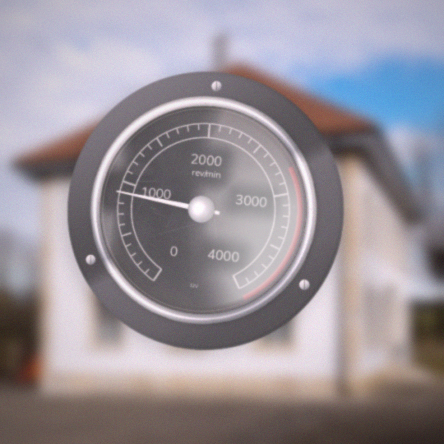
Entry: 900 rpm
